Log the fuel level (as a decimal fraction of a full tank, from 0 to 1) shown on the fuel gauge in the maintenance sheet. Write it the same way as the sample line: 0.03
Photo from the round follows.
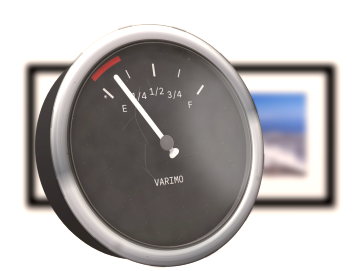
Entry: 0.125
